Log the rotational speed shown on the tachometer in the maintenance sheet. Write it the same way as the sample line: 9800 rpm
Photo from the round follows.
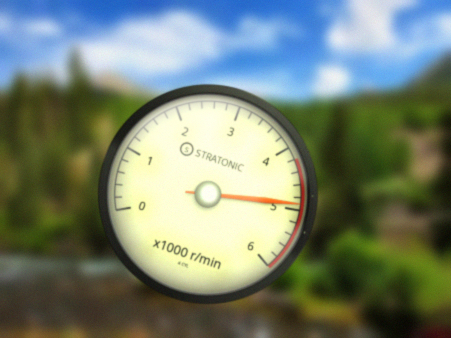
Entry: 4900 rpm
